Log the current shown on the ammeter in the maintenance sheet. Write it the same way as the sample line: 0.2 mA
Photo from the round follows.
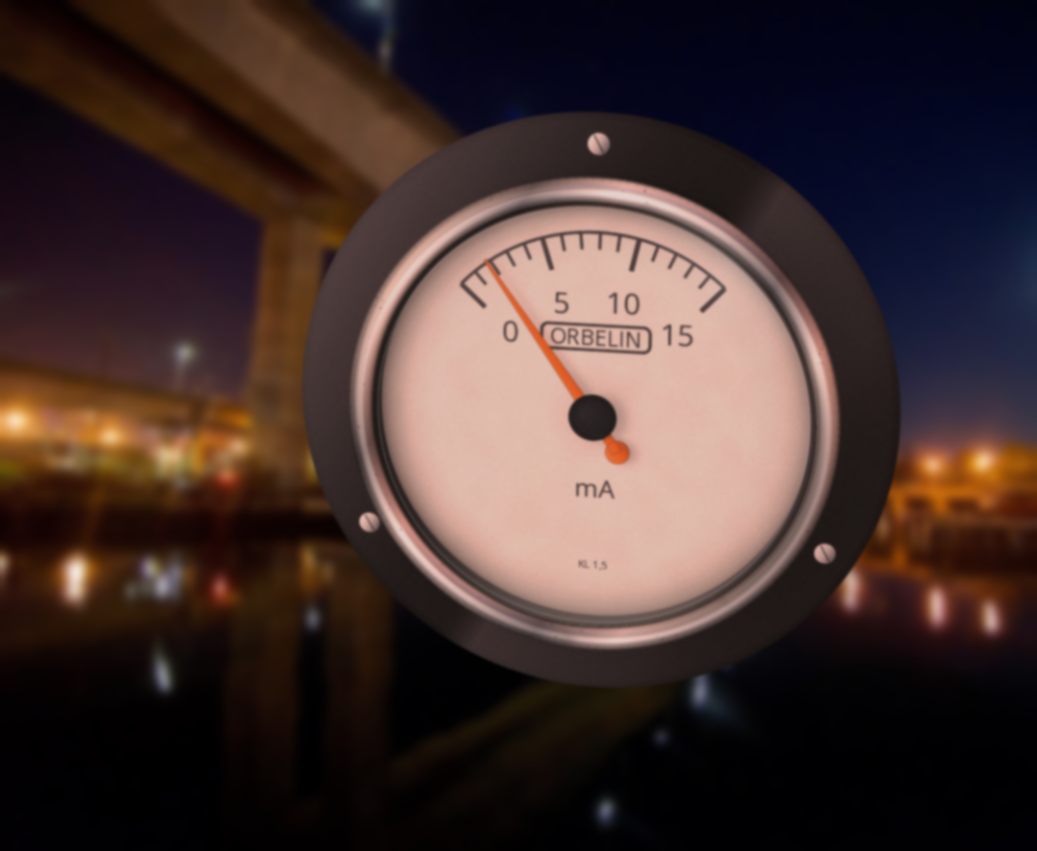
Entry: 2 mA
